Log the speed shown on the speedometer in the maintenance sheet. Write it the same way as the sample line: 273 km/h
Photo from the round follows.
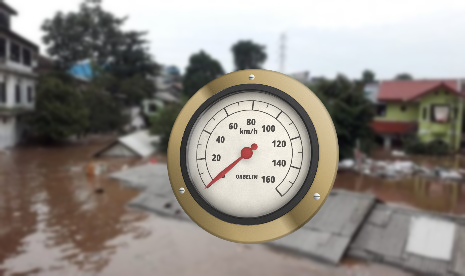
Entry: 0 km/h
